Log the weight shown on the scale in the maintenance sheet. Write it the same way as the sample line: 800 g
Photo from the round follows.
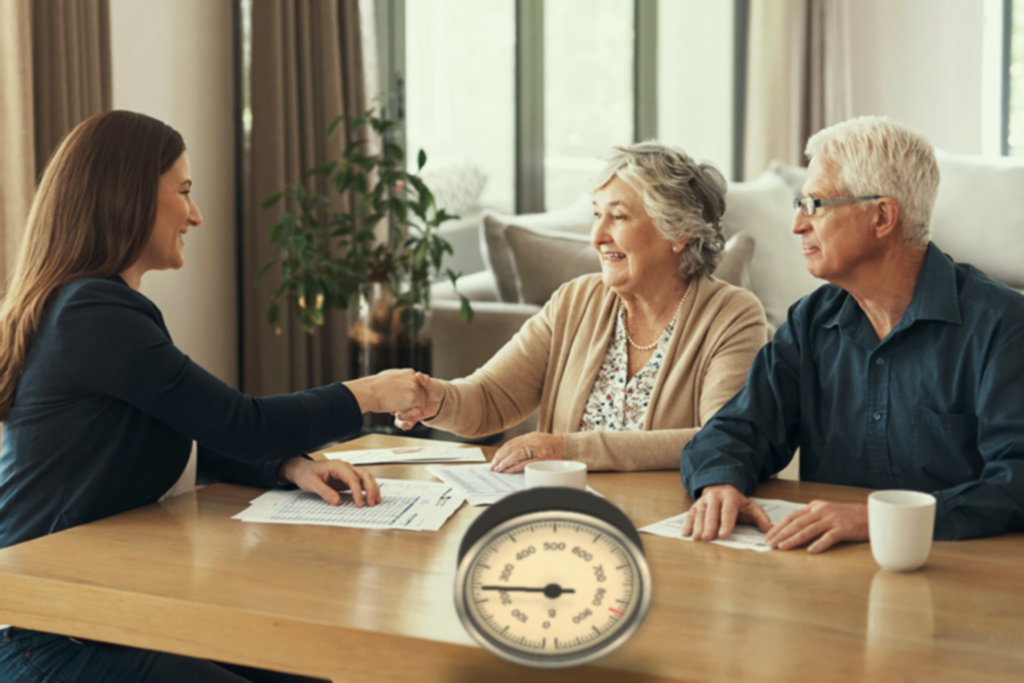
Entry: 250 g
